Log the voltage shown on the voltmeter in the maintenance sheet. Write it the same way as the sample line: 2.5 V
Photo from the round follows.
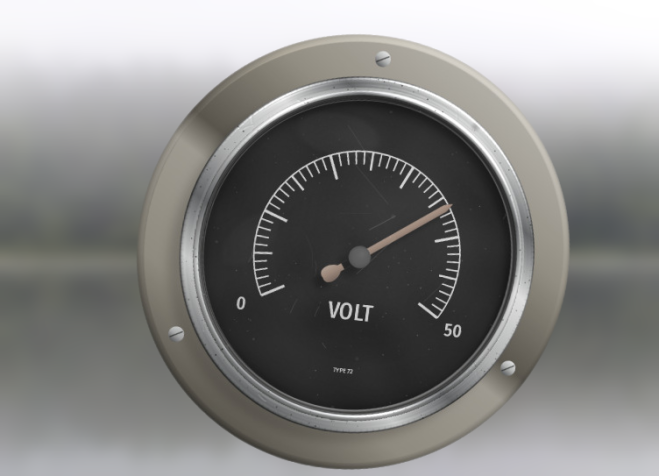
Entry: 36 V
